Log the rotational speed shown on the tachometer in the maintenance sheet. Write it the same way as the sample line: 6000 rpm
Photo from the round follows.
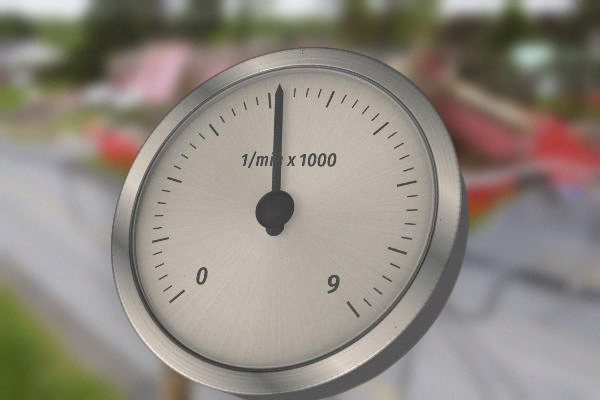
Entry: 4200 rpm
